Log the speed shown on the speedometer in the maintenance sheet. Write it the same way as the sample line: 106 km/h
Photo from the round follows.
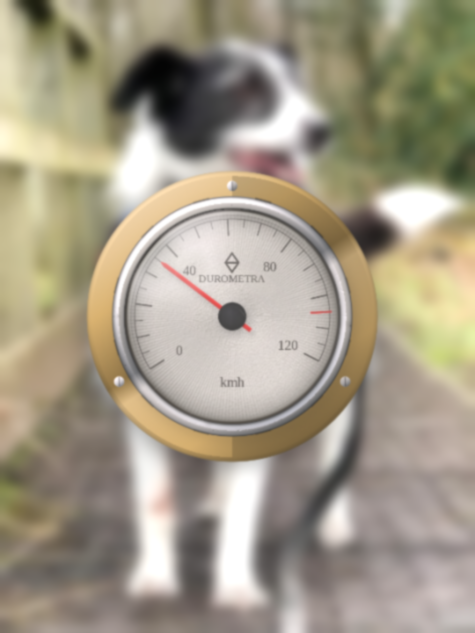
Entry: 35 km/h
